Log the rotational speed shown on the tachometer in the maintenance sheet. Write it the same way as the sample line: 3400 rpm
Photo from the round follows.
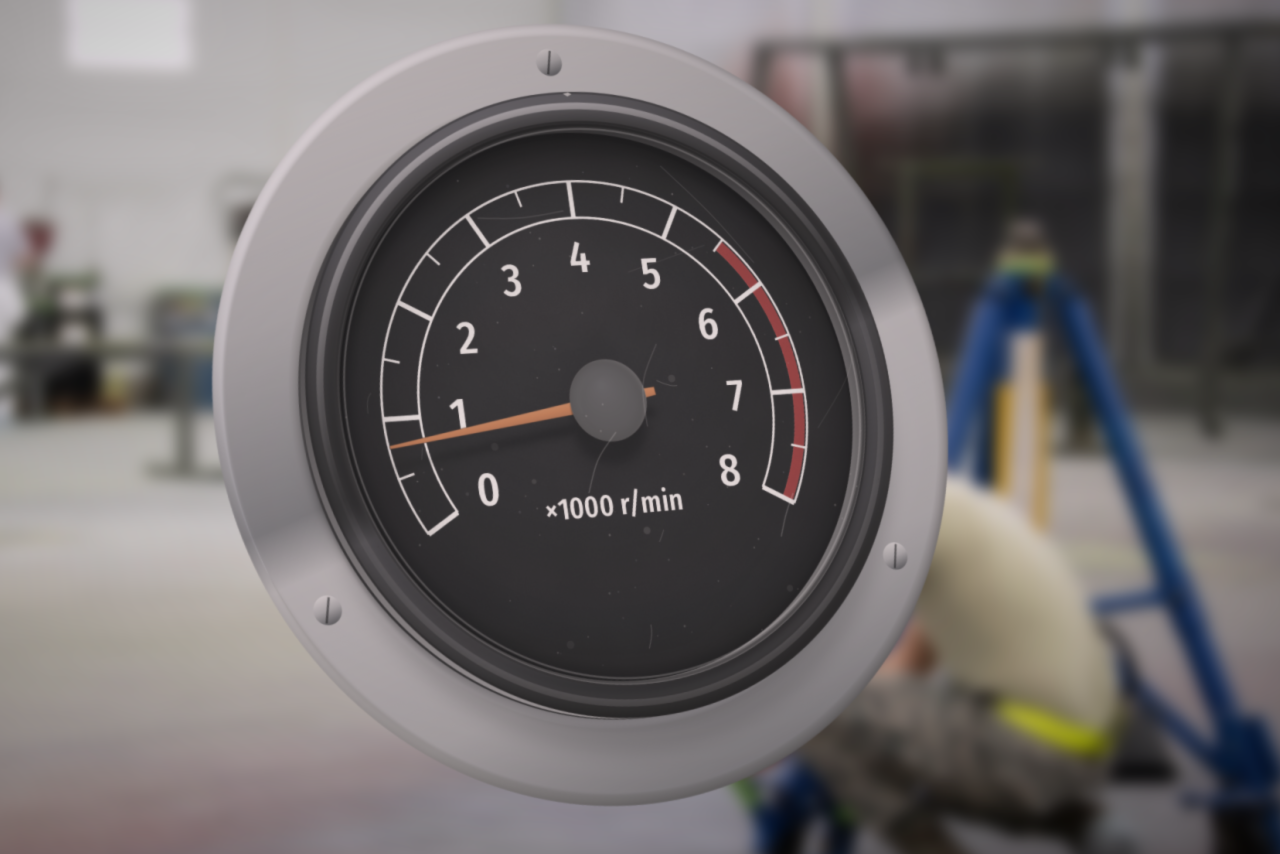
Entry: 750 rpm
